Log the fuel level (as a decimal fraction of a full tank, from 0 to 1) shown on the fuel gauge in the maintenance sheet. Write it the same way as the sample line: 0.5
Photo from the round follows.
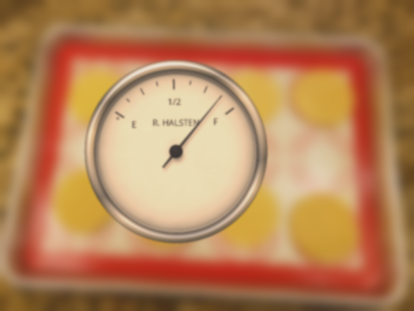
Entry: 0.875
